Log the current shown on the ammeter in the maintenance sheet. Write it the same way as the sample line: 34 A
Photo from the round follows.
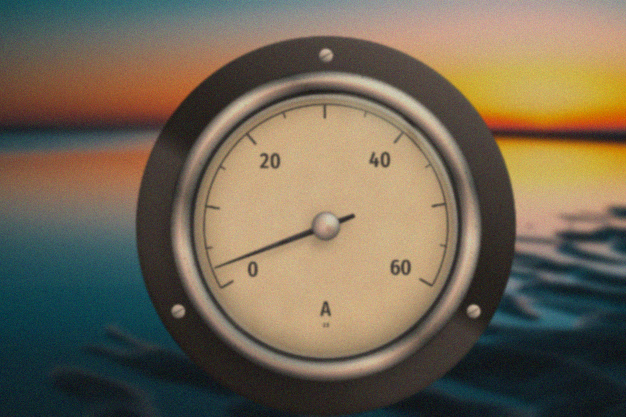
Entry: 2.5 A
